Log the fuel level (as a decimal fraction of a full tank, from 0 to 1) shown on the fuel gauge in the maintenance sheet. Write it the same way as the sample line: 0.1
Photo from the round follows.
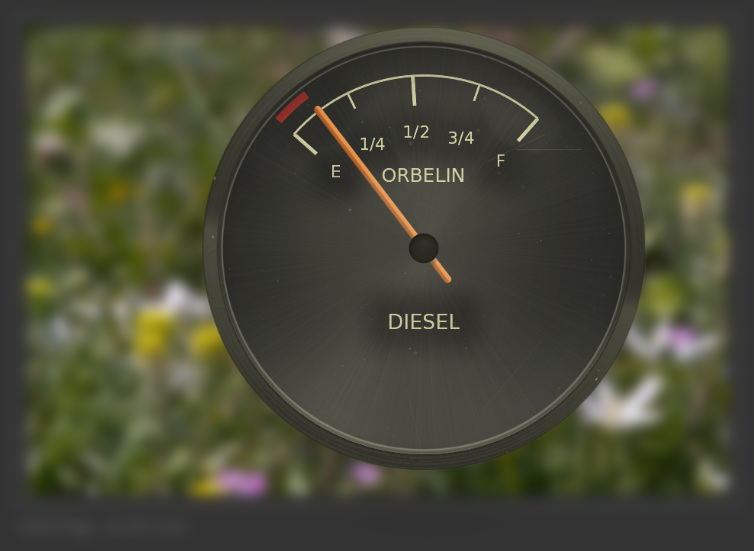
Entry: 0.125
